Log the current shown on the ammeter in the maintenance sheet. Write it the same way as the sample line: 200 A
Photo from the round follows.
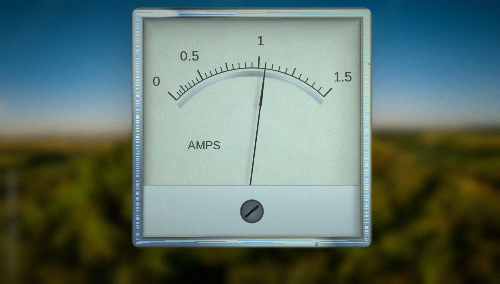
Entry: 1.05 A
